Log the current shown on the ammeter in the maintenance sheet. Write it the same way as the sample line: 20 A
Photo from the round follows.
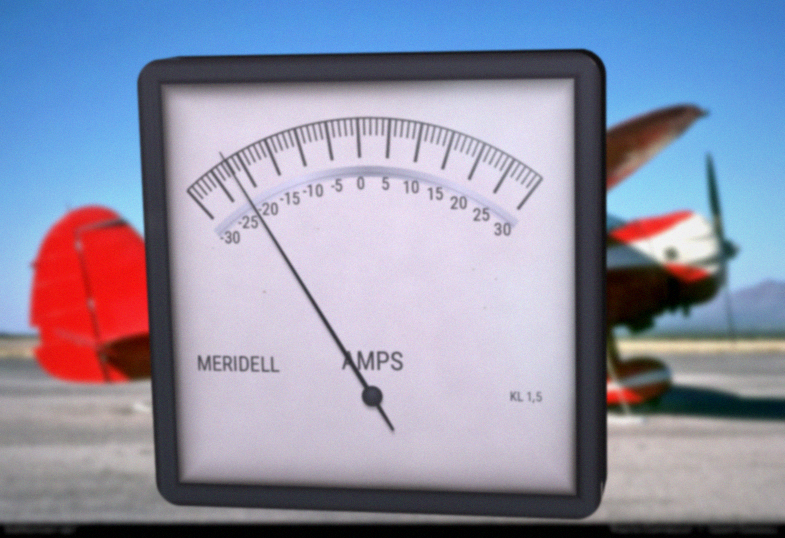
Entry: -22 A
